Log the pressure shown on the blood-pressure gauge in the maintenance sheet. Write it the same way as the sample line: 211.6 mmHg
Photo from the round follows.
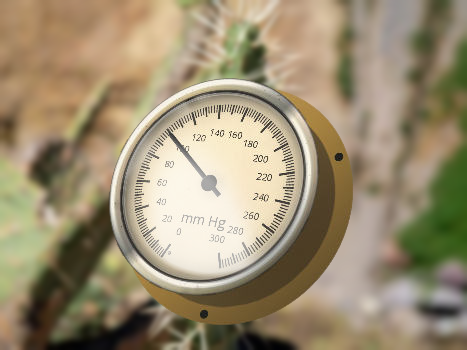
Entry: 100 mmHg
